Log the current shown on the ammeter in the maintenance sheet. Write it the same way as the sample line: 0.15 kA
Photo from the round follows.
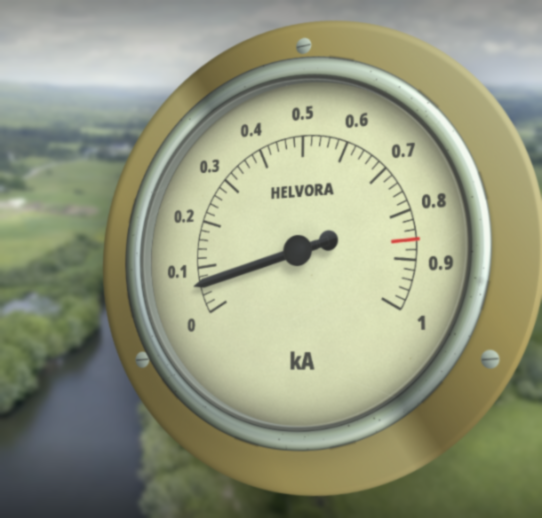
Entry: 0.06 kA
